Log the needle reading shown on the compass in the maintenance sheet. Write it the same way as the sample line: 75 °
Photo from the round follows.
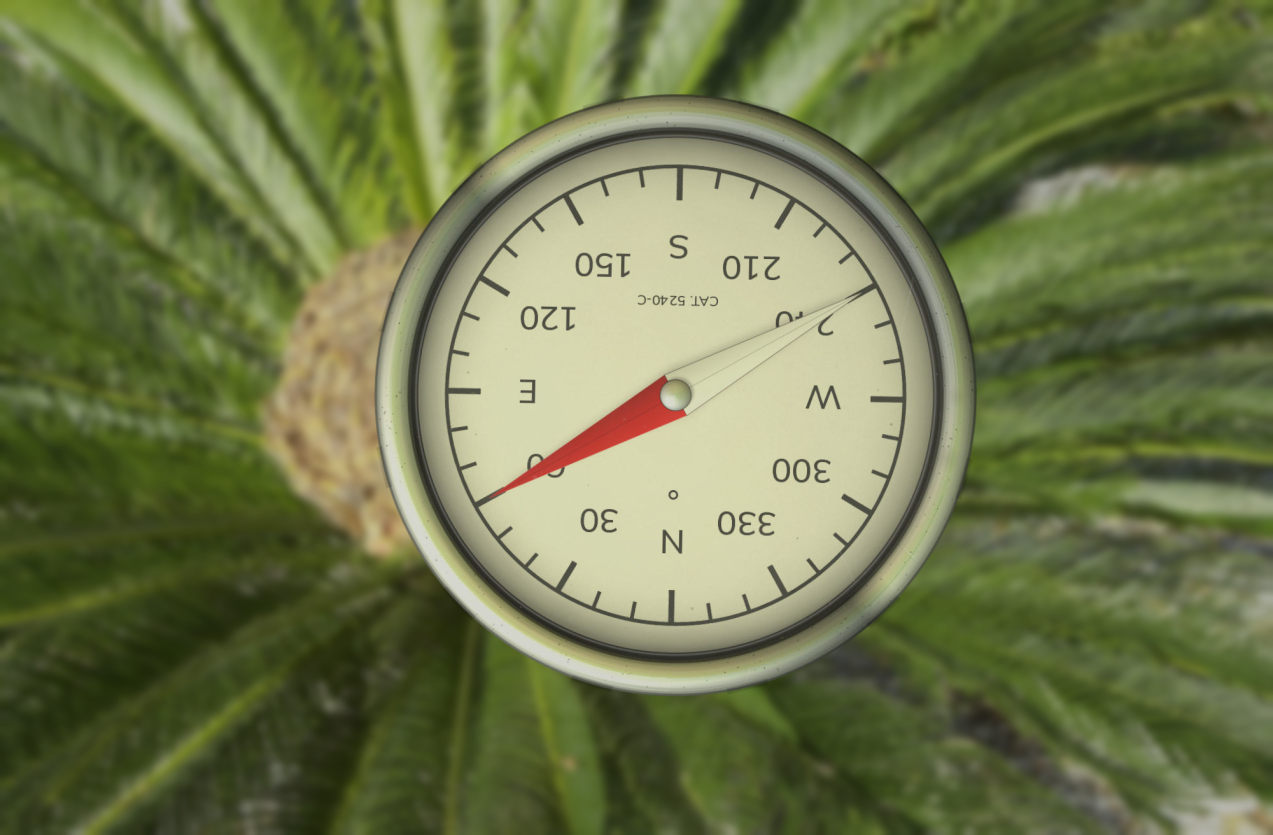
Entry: 60 °
